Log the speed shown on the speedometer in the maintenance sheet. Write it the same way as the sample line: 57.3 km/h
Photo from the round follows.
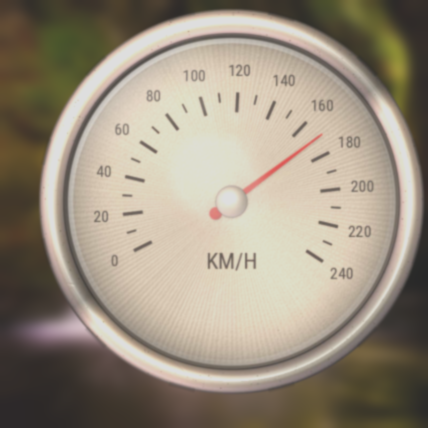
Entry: 170 km/h
